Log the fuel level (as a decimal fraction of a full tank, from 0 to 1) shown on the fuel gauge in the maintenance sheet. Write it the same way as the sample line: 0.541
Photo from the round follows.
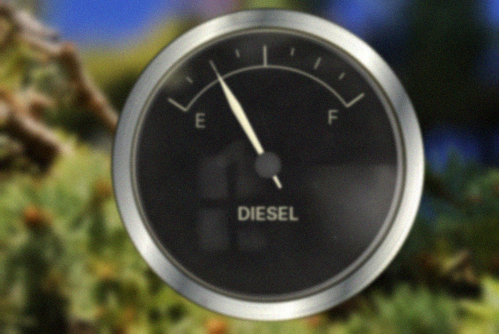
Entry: 0.25
